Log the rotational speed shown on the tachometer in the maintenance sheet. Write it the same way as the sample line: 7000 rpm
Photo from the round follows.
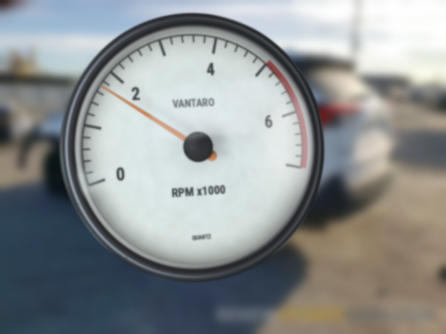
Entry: 1700 rpm
